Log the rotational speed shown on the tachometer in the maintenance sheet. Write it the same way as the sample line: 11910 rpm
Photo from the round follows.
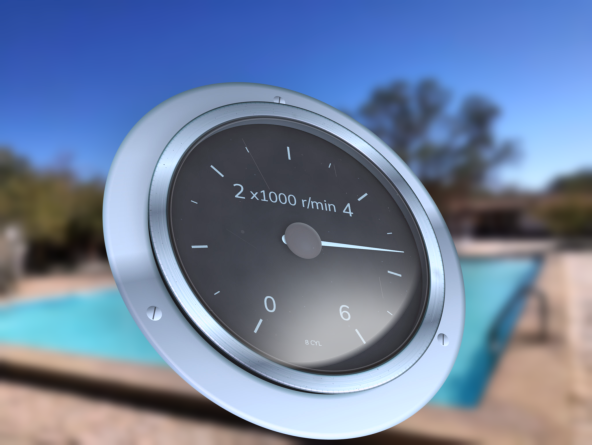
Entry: 4750 rpm
